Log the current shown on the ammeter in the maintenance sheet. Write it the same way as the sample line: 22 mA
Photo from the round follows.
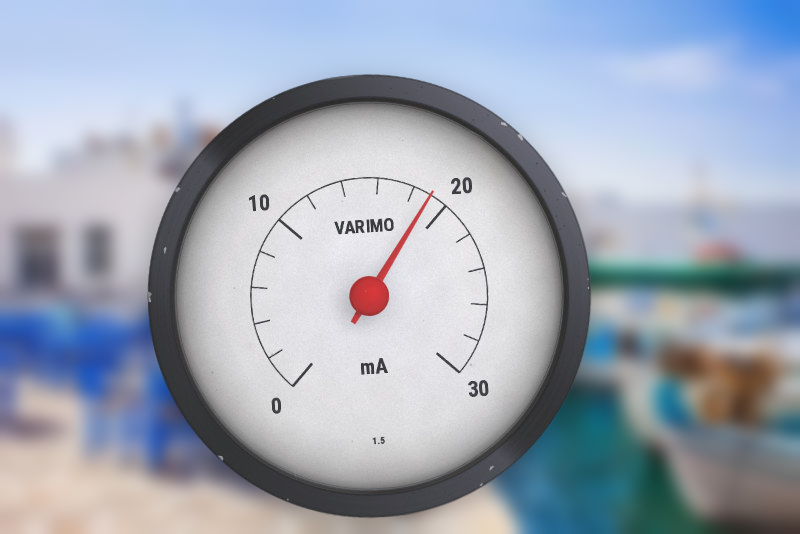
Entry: 19 mA
